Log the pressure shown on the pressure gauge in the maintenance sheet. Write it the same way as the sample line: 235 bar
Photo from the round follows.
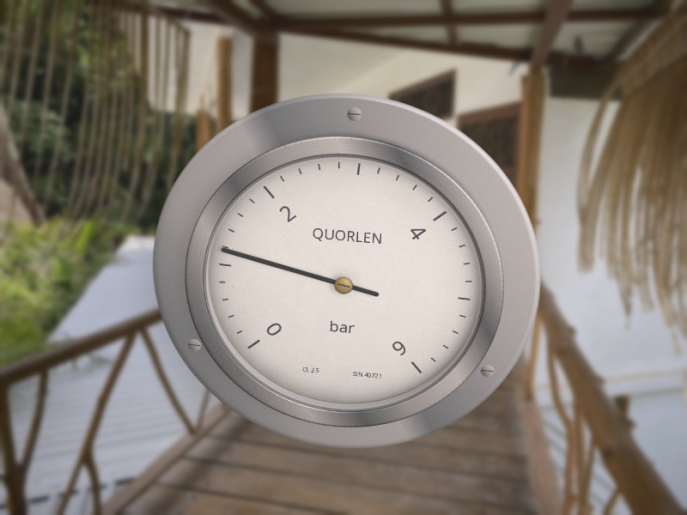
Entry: 1.2 bar
